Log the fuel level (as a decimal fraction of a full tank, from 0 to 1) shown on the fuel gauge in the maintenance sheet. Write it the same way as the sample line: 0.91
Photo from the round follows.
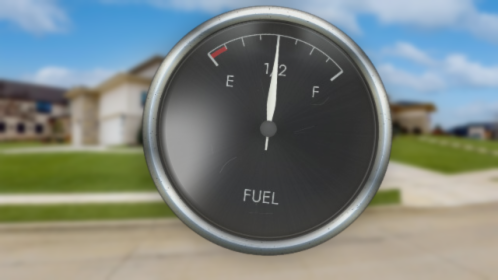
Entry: 0.5
